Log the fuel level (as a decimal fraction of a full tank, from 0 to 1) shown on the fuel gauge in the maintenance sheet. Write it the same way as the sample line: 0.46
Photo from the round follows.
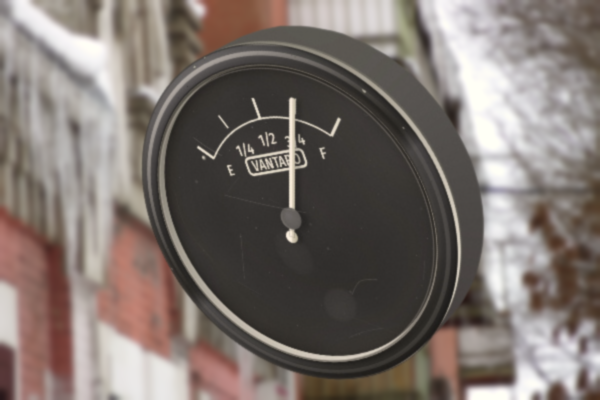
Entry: 0.75
